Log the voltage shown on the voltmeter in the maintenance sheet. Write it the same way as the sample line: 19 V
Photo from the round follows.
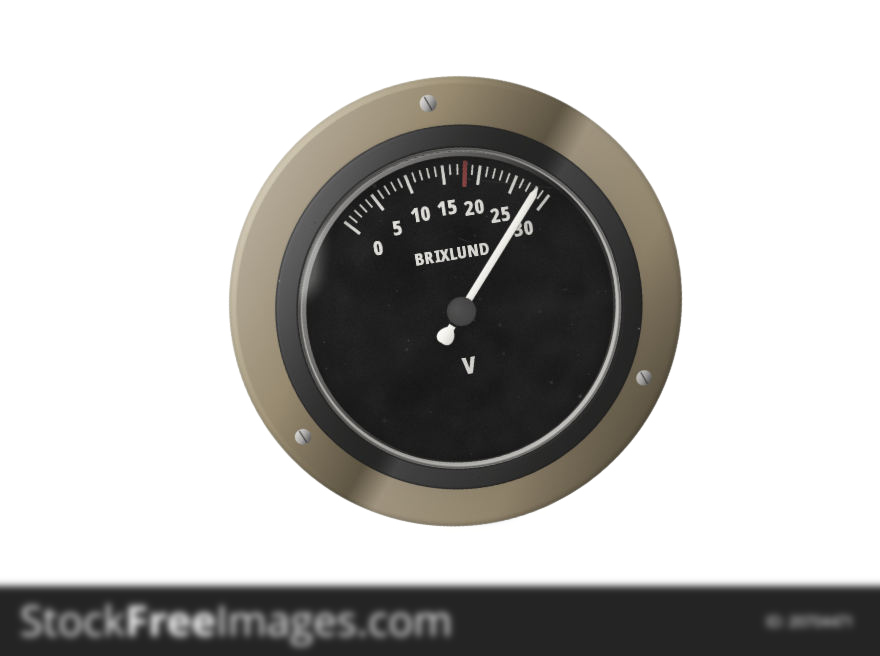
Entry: 28 V
